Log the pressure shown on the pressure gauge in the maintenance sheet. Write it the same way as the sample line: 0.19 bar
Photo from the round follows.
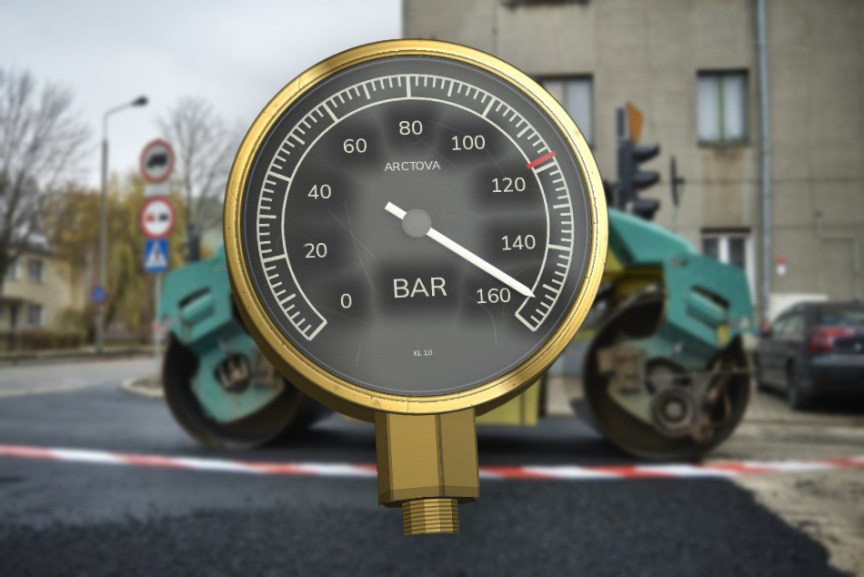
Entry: 154 bar
